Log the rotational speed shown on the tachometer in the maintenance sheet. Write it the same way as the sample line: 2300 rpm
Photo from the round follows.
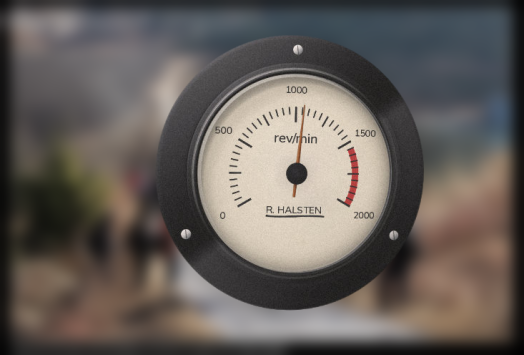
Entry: 1050 rpm
